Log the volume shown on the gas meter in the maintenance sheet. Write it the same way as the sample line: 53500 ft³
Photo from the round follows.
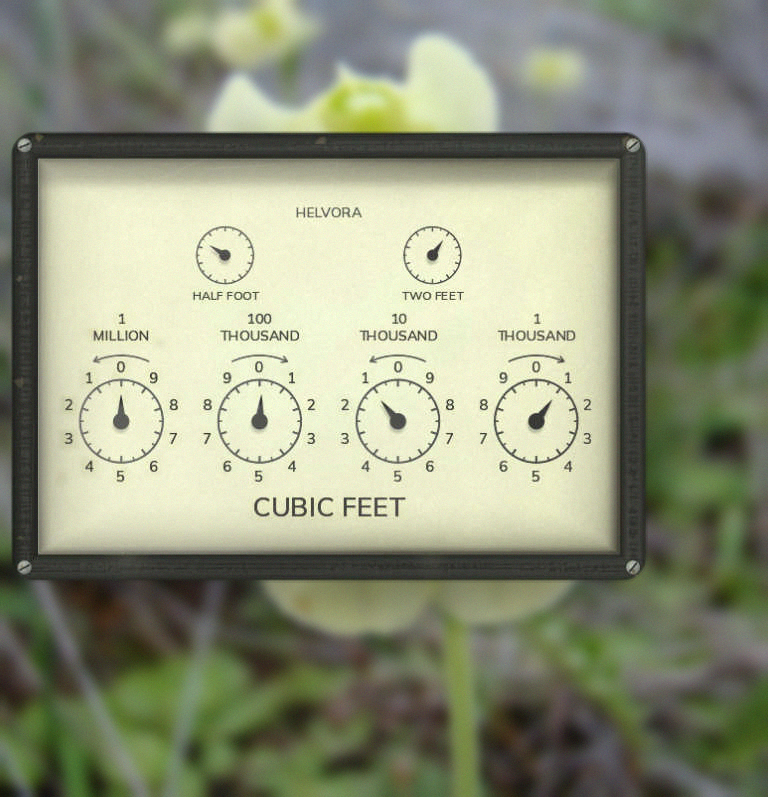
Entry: 1100 ft³
